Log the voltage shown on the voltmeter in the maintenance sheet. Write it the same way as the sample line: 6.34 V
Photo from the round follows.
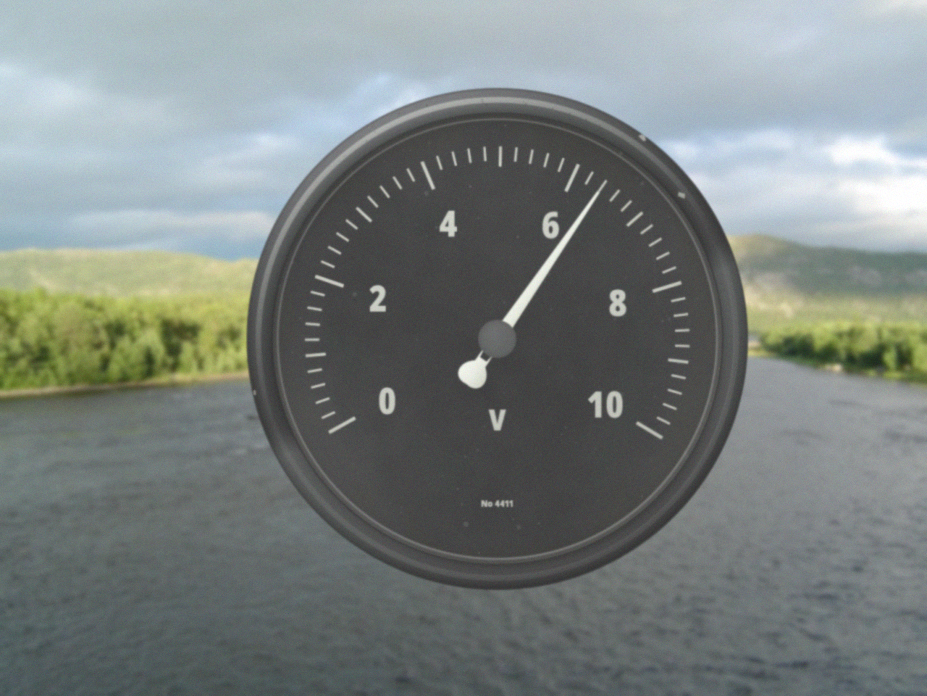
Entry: 6.4 V
